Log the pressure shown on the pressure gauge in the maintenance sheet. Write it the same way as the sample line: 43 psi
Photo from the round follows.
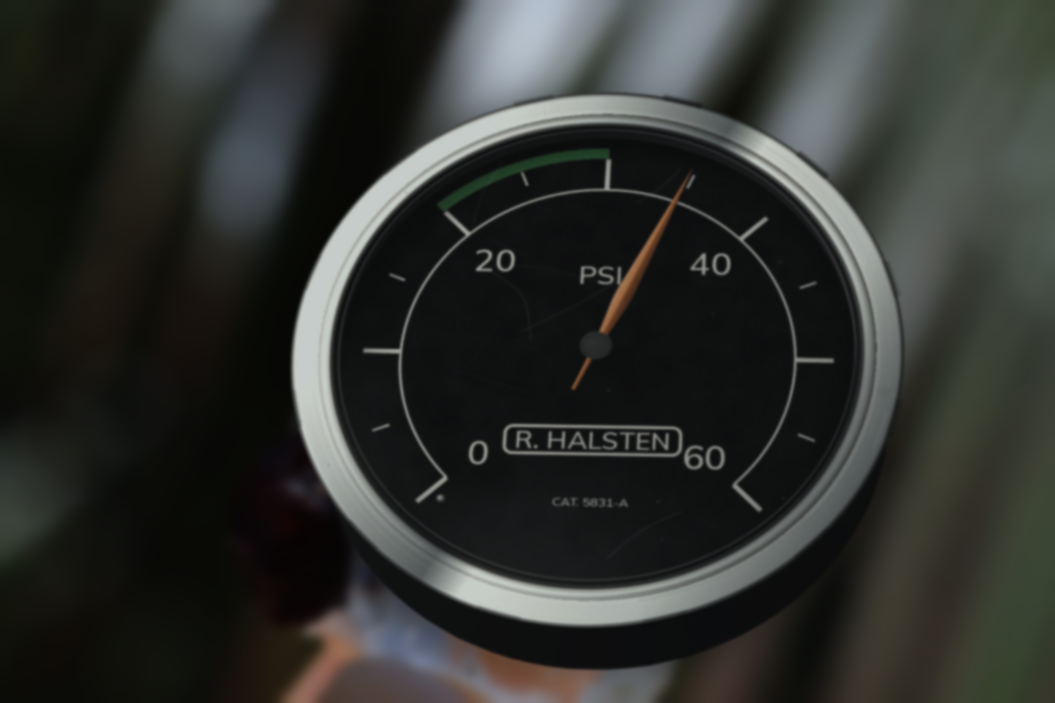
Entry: 35 psi
